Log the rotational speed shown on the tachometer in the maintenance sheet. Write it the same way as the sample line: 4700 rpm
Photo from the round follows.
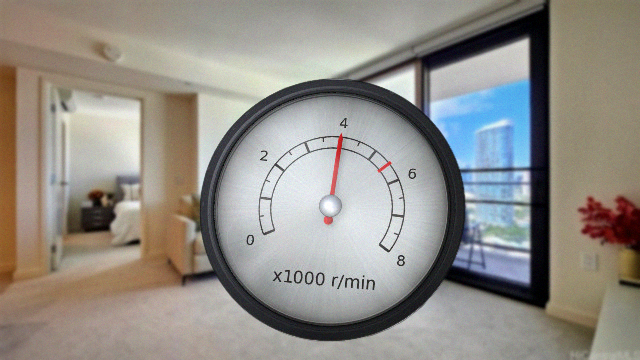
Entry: 4000 rpm
